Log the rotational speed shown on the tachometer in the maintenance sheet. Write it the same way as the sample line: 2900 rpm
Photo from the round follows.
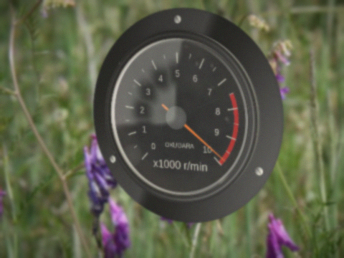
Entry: 9750 rpm
